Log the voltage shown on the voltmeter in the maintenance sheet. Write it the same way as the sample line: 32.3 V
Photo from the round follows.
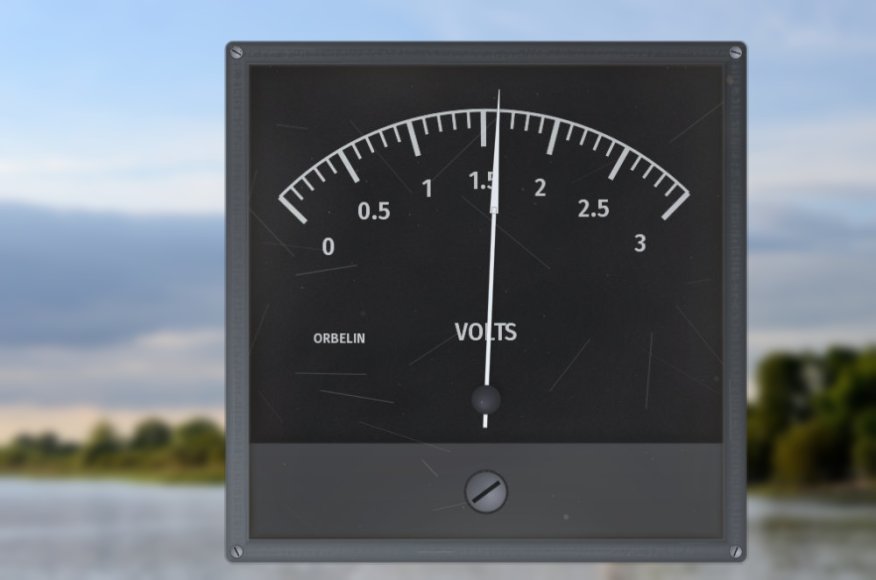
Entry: 1.6 V
